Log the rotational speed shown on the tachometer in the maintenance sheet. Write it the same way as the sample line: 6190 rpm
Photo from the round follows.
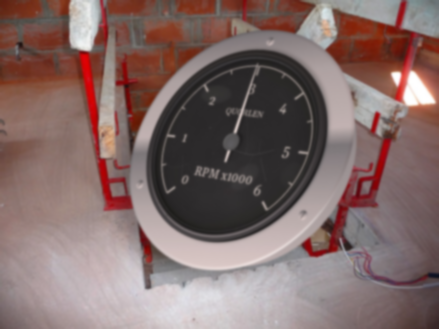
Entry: 3000 rpm
